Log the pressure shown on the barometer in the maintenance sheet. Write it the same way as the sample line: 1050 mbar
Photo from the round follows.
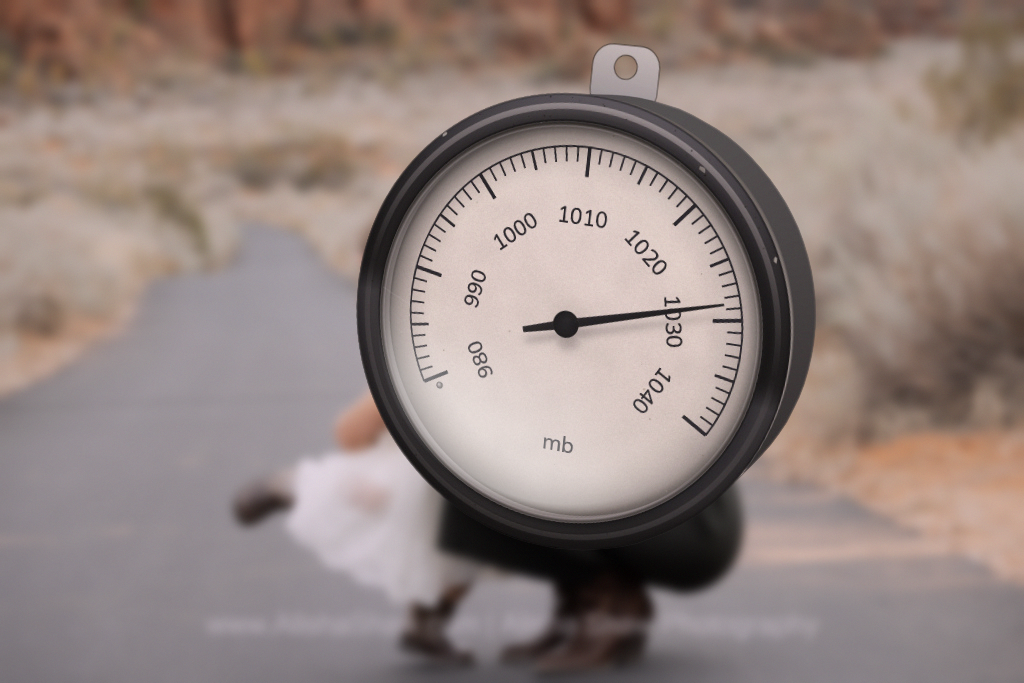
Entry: 1028.5 mbar
